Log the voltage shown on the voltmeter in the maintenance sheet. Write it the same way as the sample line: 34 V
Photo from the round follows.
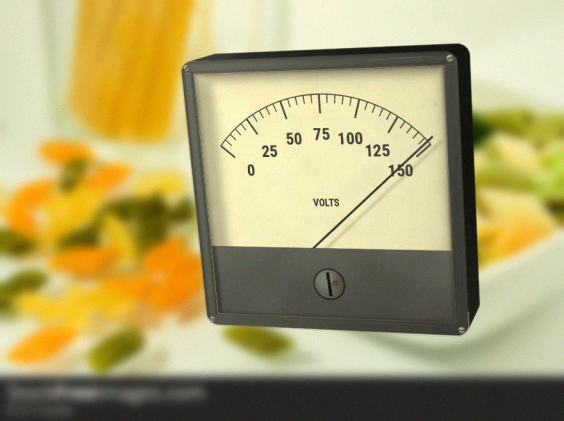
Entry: 147.5 V
